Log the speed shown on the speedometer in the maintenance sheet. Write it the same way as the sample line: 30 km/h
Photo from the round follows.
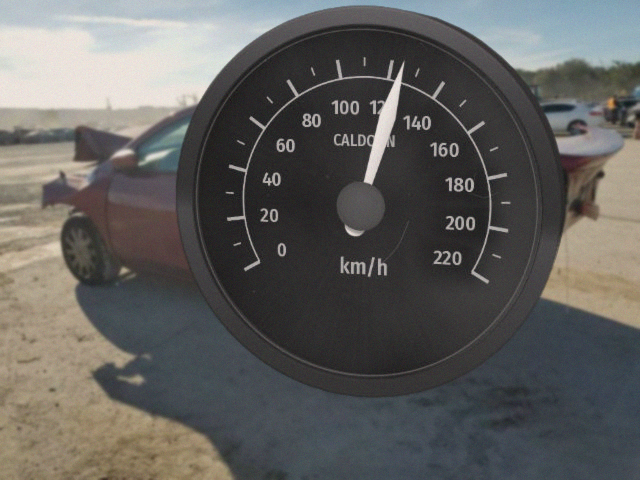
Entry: 125 km/h
